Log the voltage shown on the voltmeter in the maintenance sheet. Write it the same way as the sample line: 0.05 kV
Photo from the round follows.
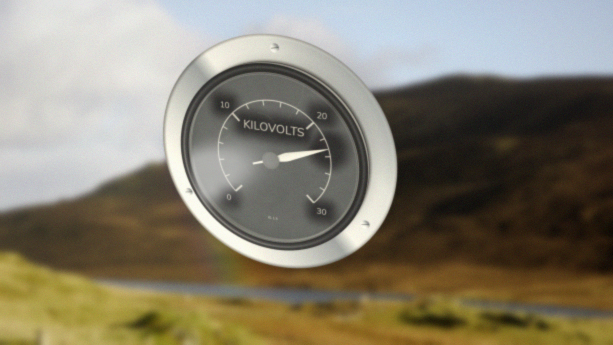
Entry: 23 kV
